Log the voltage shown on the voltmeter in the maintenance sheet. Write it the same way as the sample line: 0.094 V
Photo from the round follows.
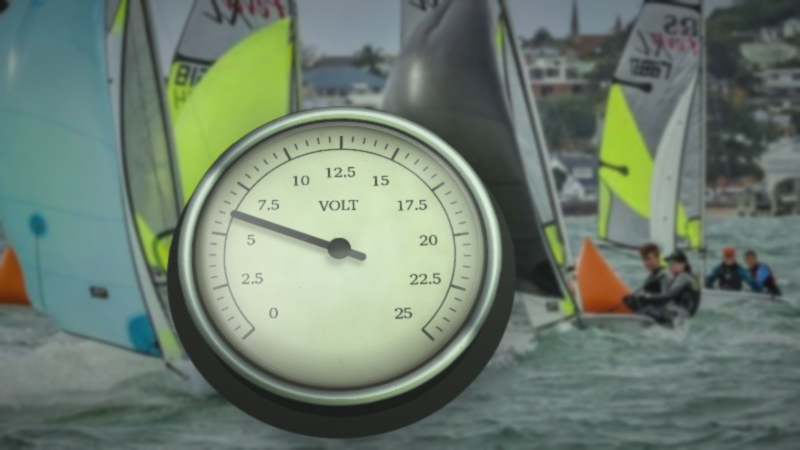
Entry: 6 V
